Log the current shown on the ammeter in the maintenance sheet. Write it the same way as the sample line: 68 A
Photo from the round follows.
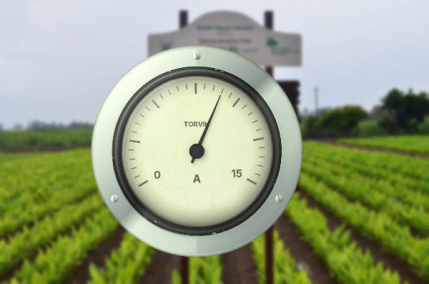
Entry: 9 A
